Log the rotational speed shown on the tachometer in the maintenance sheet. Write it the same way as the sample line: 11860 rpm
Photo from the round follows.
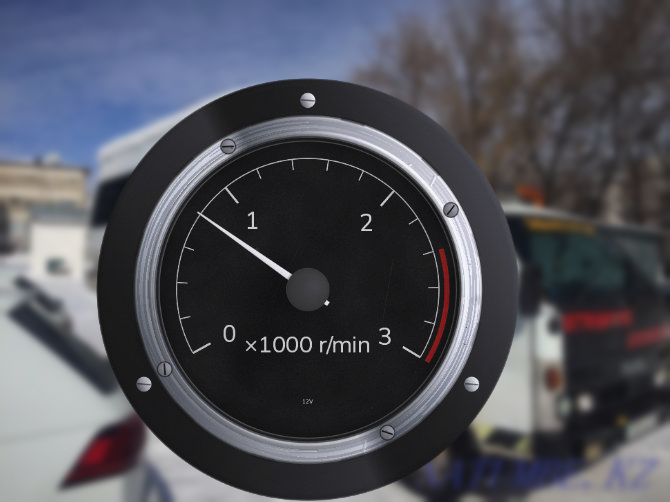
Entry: 800 rpm
